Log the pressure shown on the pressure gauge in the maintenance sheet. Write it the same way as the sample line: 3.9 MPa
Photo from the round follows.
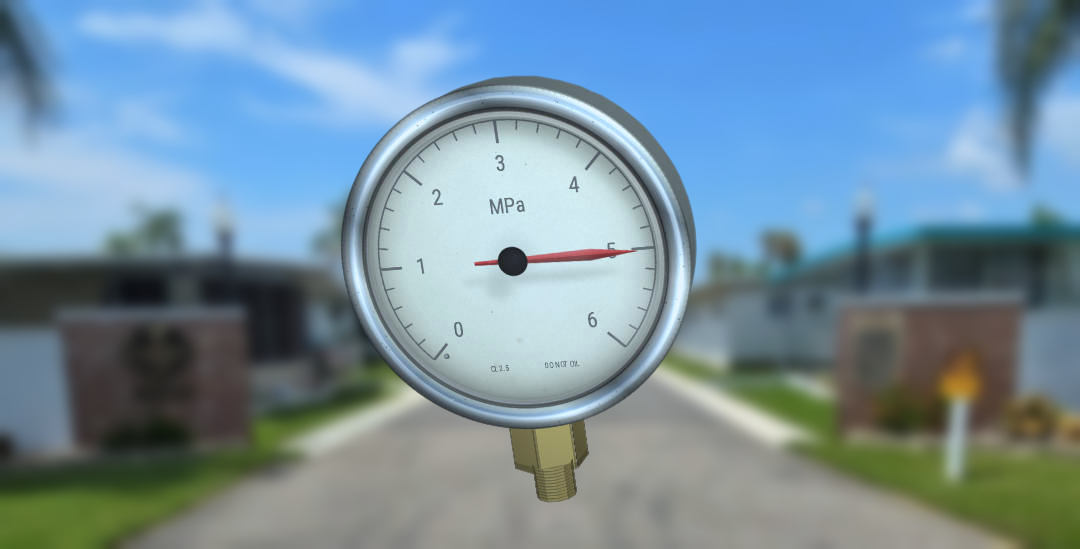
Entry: 5 MPa
